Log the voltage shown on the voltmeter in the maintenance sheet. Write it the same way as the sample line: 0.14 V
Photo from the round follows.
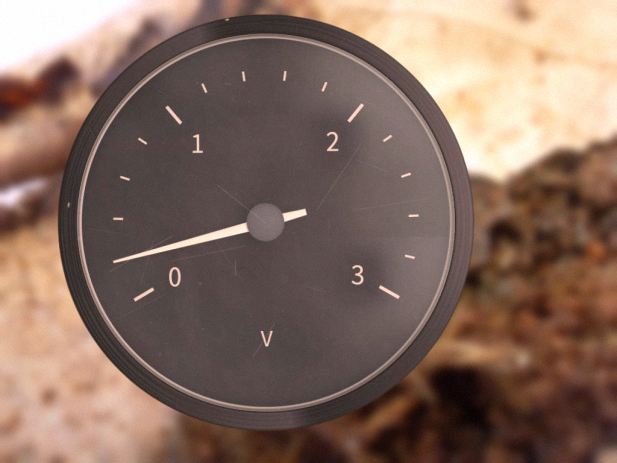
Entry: 0.2 V
